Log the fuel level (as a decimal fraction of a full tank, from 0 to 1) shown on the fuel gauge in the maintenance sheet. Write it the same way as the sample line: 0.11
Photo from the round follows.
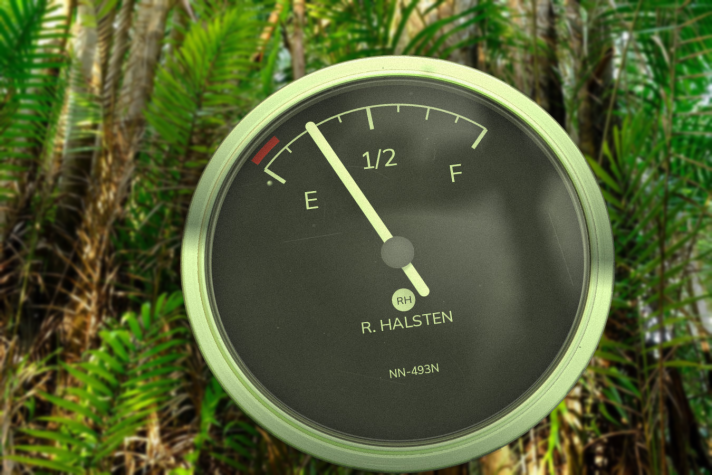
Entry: 0.25
